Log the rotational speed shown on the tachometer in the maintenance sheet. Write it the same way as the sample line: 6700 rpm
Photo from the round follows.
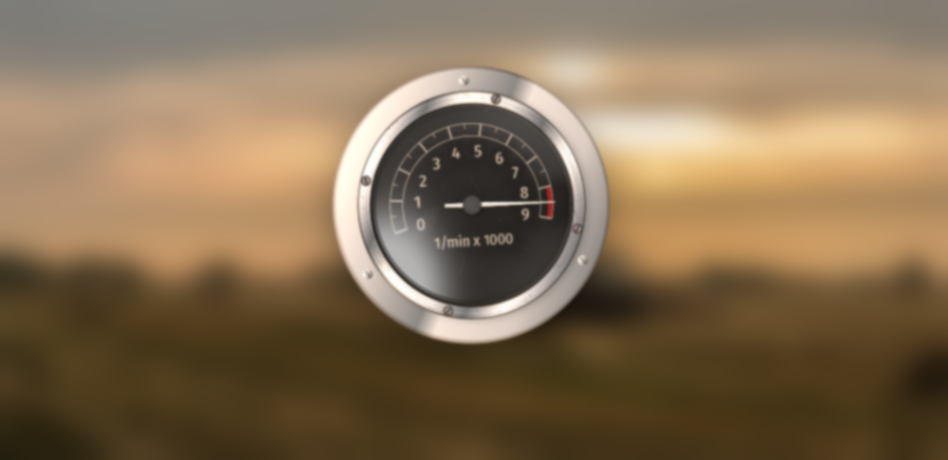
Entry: 8500 rpm
